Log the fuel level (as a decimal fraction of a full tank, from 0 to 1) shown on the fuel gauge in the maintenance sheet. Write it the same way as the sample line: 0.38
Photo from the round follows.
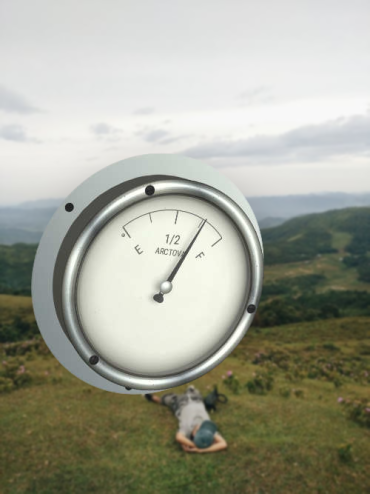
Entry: 0.75
